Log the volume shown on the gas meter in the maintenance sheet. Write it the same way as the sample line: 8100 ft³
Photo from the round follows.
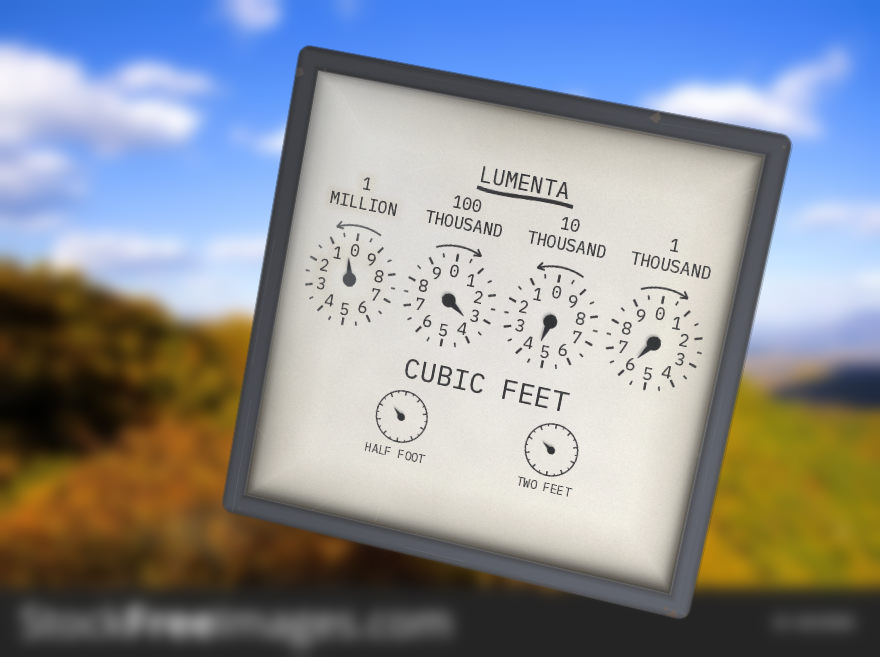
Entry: 34600 ft³
